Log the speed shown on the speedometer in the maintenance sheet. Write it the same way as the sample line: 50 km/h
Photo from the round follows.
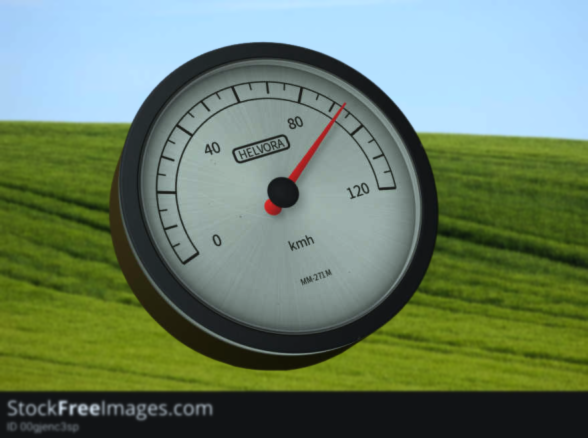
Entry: 92.5 km/h
